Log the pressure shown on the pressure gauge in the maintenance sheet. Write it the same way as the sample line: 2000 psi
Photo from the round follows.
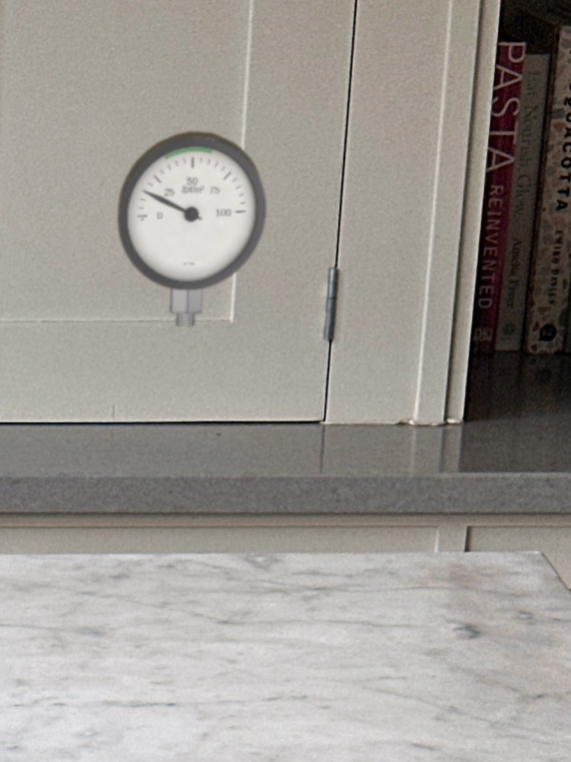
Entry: 15 psi
